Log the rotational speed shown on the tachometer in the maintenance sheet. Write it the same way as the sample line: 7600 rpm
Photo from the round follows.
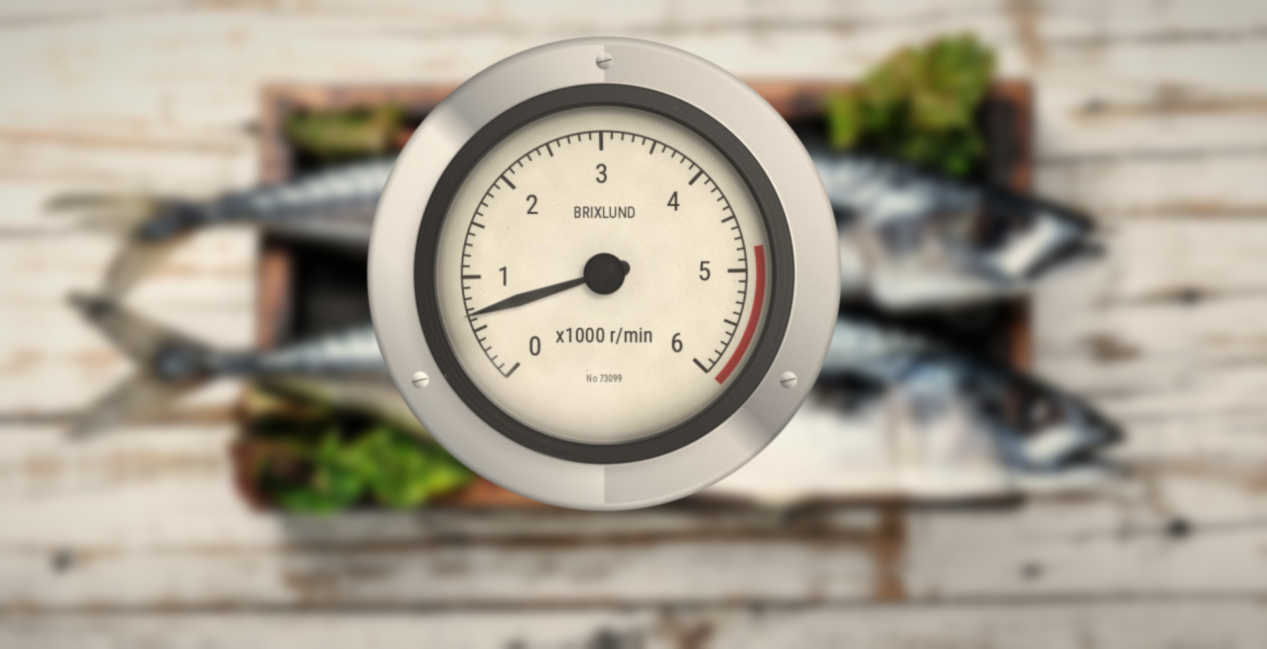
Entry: 650 rpm
